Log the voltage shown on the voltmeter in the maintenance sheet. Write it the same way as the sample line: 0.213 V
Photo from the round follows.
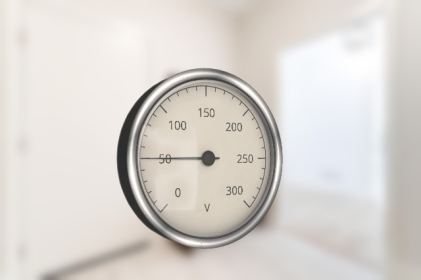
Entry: 50 V
